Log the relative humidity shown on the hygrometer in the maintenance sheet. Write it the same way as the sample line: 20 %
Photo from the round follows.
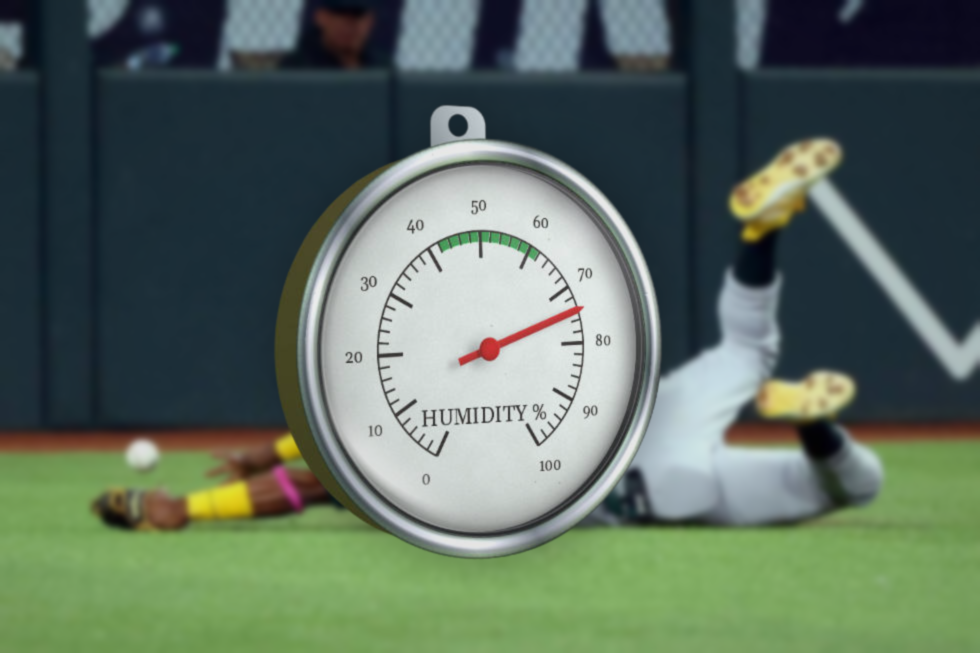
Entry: 74 %
